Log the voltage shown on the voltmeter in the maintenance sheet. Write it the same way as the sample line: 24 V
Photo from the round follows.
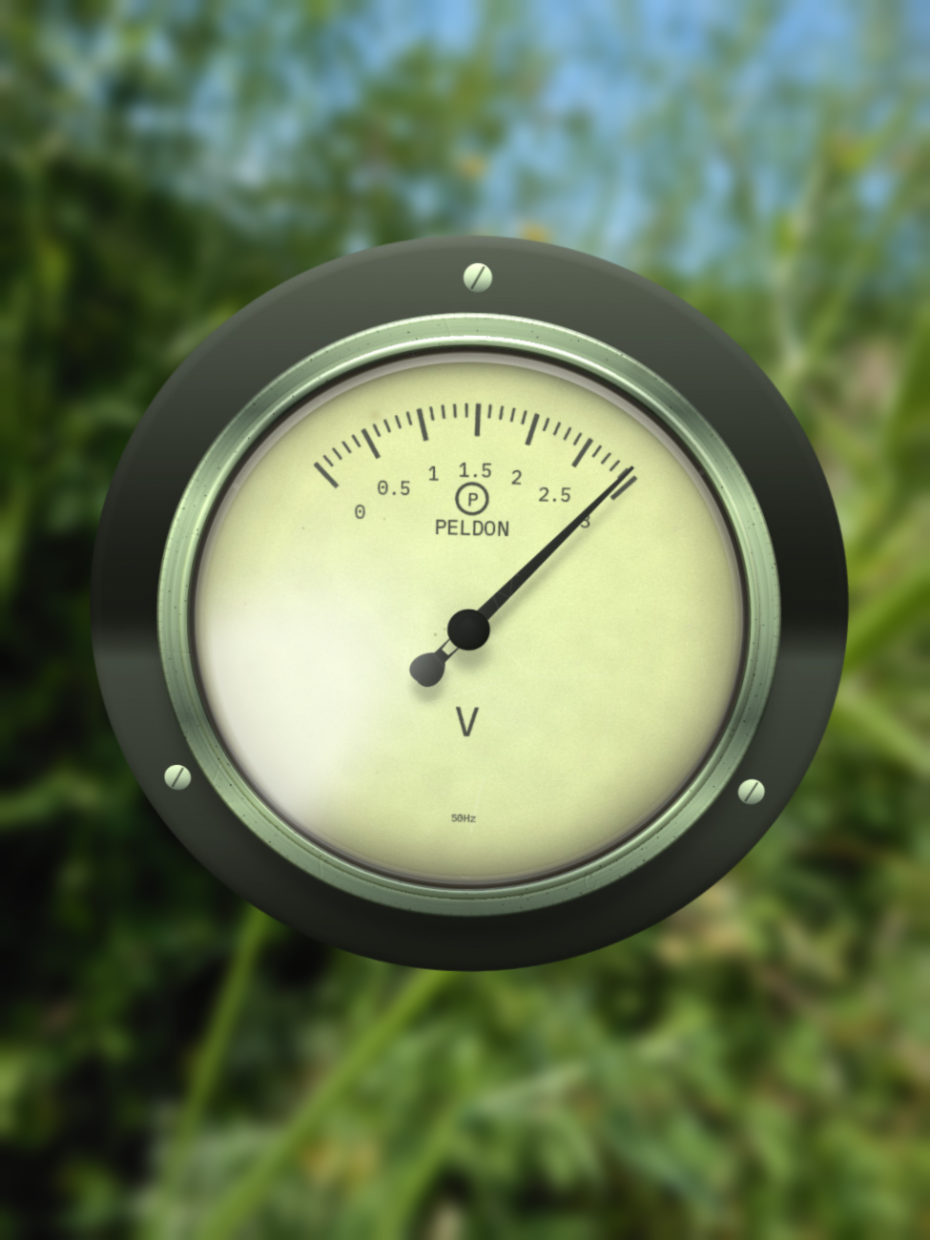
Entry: 2.9 V
